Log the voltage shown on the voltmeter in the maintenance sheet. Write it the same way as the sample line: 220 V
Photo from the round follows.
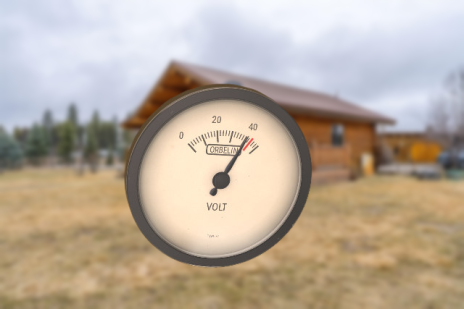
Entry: 40 V
